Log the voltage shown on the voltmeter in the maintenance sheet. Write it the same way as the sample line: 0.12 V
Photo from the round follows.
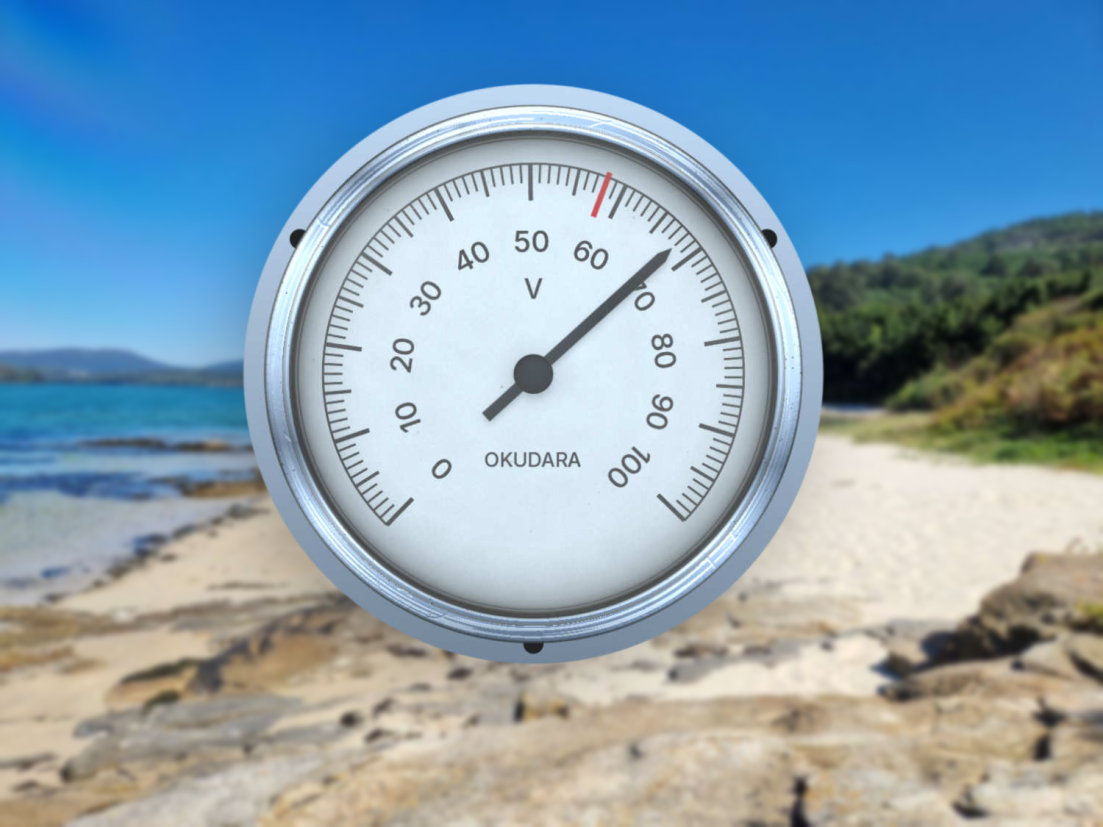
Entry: 68 V
